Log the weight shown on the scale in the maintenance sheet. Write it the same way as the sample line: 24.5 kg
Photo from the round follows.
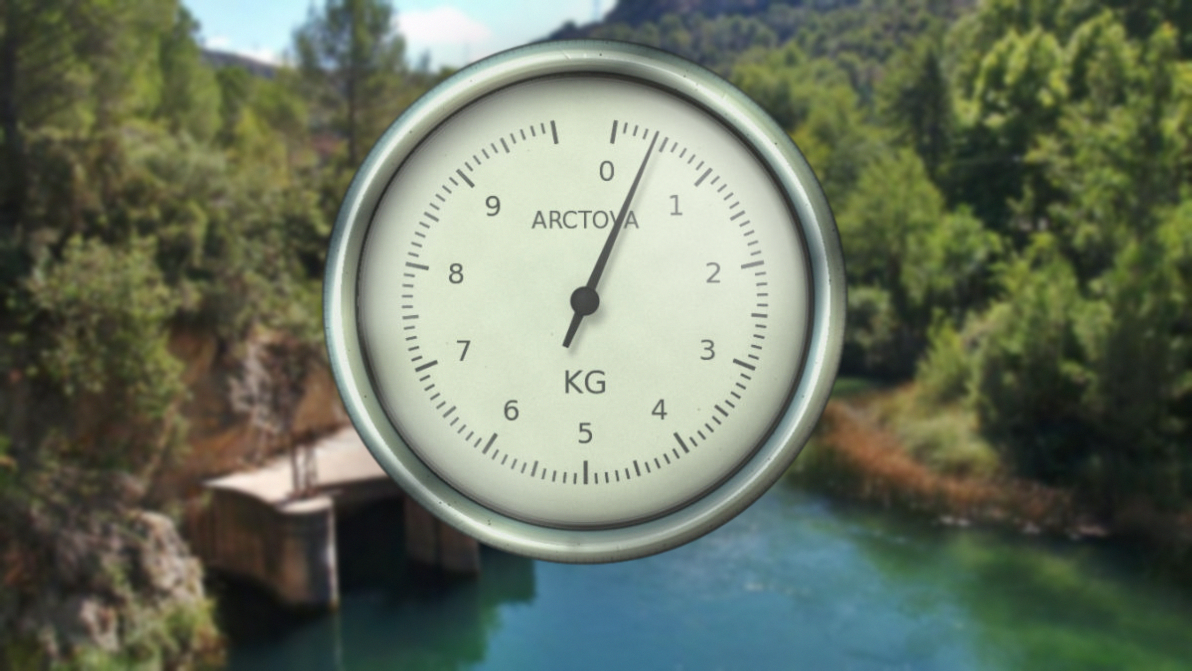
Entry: 0.4 kg
